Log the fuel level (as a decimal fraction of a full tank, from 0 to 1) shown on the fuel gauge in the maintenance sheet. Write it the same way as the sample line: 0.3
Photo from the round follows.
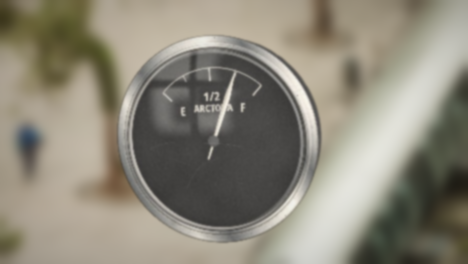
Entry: 0.75
